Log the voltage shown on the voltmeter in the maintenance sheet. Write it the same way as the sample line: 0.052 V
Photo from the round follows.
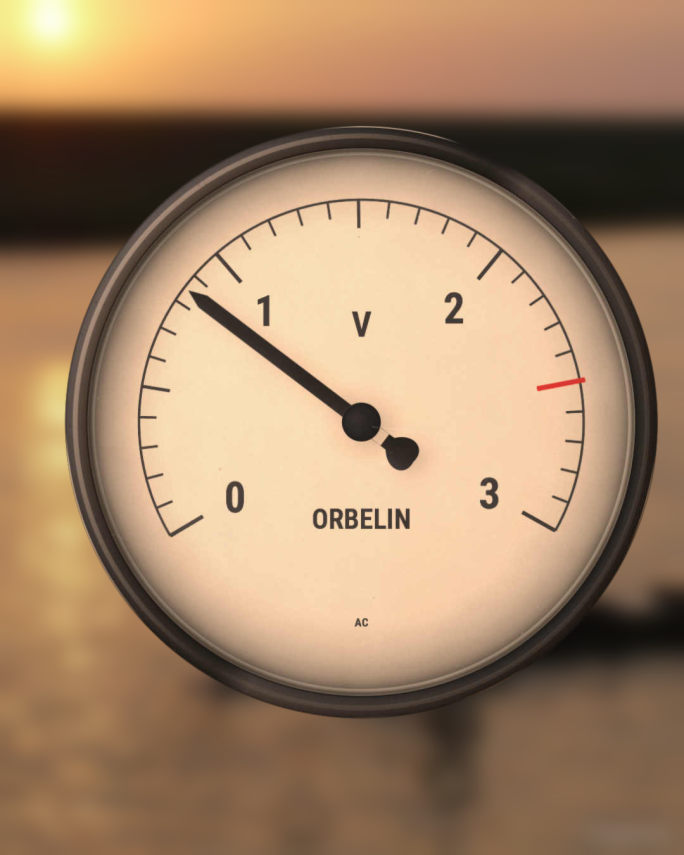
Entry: 0.85 V
